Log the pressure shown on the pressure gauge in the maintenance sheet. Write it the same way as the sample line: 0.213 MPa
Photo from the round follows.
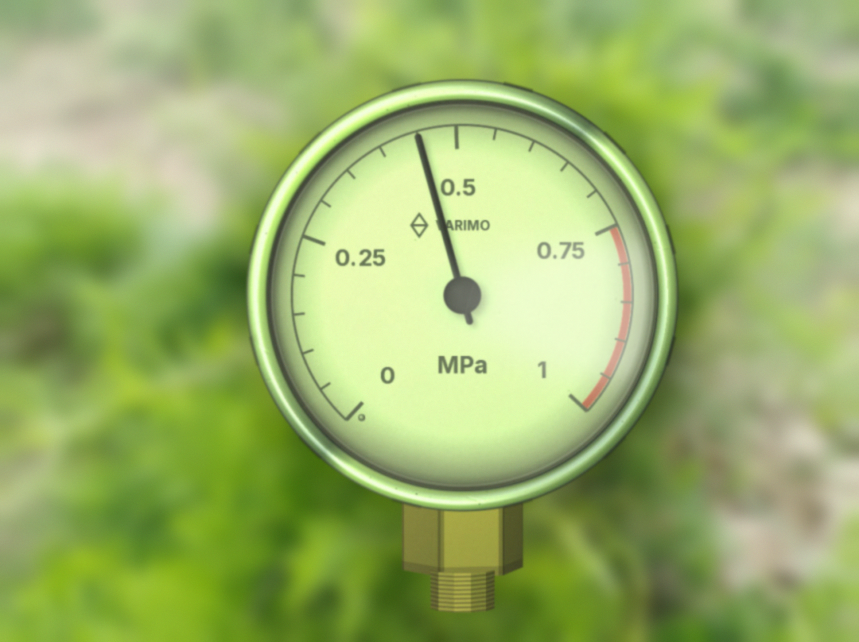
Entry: 0.45 MPa
